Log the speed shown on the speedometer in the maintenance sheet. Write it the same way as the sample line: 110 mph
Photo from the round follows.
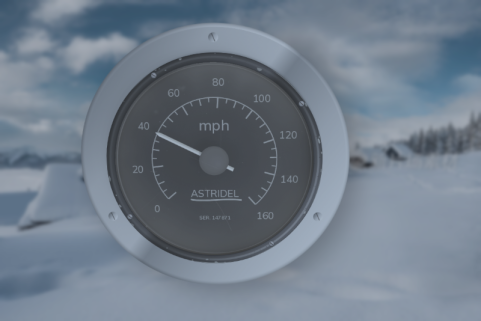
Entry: 40 mph
